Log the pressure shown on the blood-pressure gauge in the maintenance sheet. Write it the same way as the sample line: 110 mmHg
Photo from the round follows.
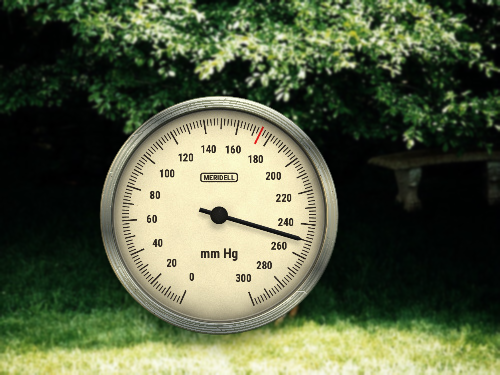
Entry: 250 mmHg
